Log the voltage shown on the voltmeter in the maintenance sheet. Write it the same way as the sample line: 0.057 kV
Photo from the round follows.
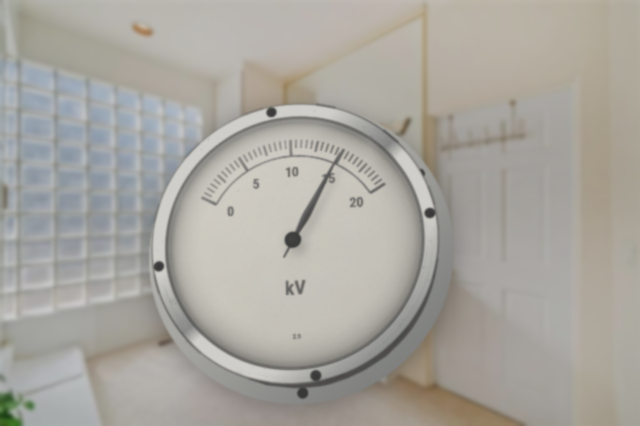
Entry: 15 kV
